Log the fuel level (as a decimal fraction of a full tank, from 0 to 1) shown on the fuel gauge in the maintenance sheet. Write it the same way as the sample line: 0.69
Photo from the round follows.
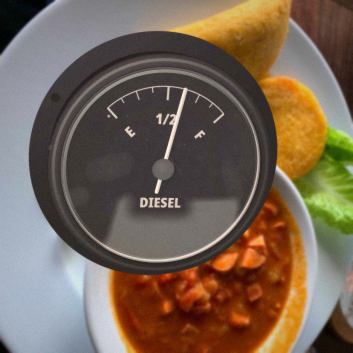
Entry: 0.625
